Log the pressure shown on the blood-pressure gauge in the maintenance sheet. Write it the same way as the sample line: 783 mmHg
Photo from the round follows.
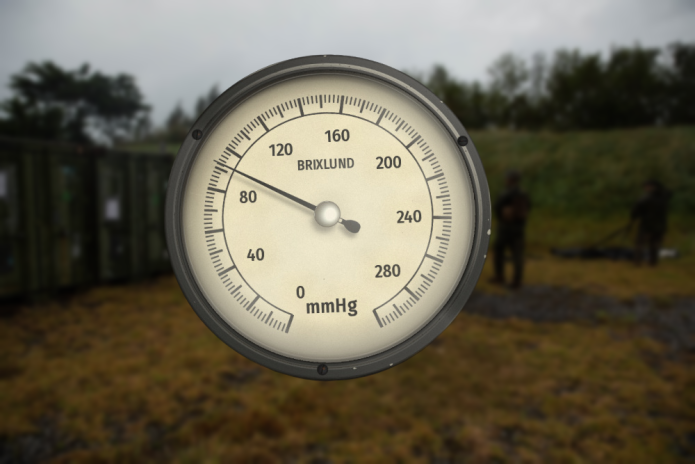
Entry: 92 mmHg
